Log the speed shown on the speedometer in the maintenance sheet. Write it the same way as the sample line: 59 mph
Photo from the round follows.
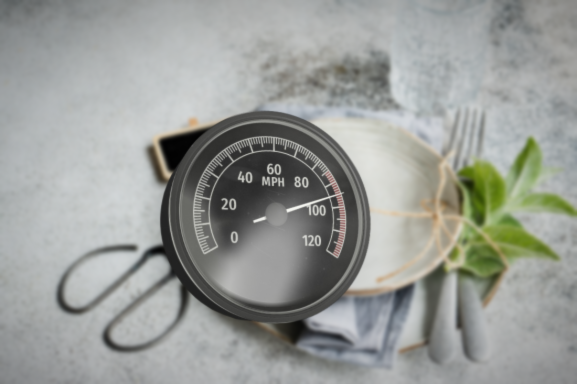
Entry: 95 mph
